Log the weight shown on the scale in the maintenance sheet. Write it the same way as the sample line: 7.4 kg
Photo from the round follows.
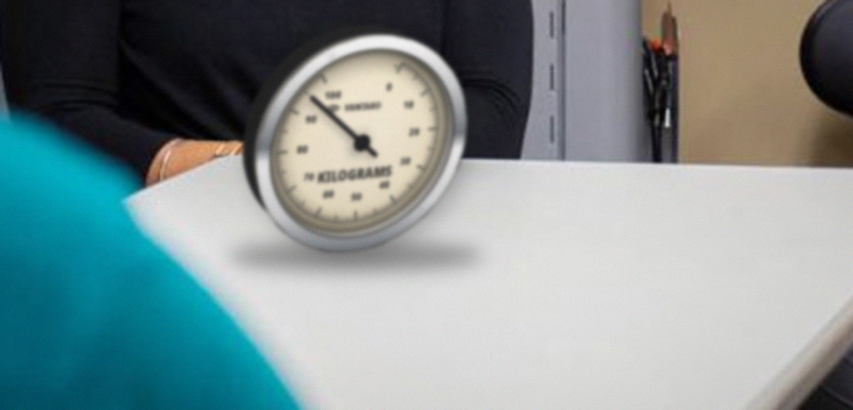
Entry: 95 kg
